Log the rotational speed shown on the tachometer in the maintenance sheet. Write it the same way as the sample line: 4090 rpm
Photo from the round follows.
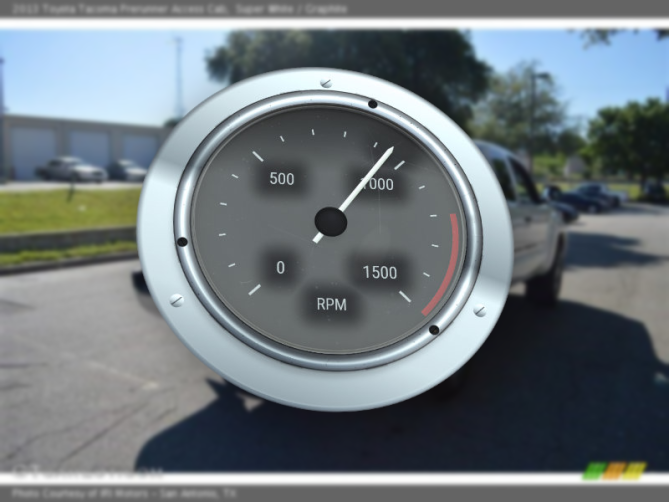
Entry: 950 rpm
